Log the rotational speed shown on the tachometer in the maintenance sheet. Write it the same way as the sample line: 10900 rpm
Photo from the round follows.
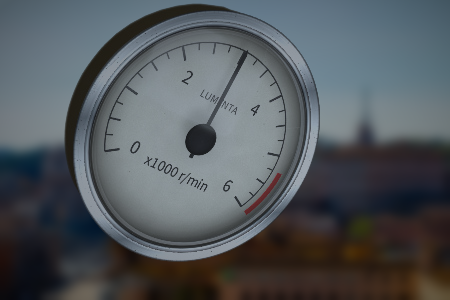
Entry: 3000 rpm
